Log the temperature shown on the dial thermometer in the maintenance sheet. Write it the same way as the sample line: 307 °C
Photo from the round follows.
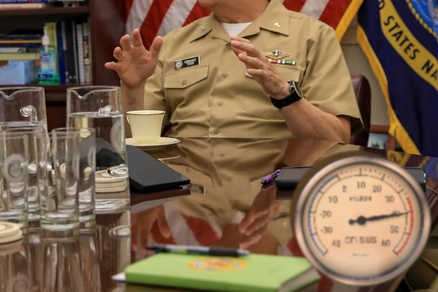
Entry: 40 °C
